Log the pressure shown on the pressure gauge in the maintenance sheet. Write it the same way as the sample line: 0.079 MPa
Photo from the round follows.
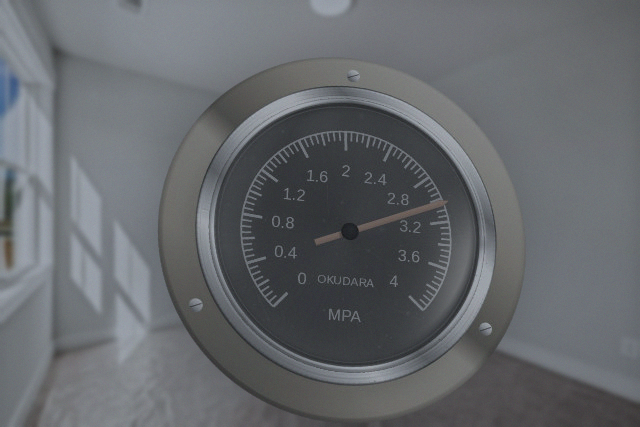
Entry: 3.05 MPa
